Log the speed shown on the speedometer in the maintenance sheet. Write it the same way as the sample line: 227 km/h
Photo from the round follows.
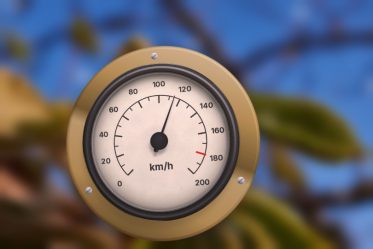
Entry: 115 km/h
